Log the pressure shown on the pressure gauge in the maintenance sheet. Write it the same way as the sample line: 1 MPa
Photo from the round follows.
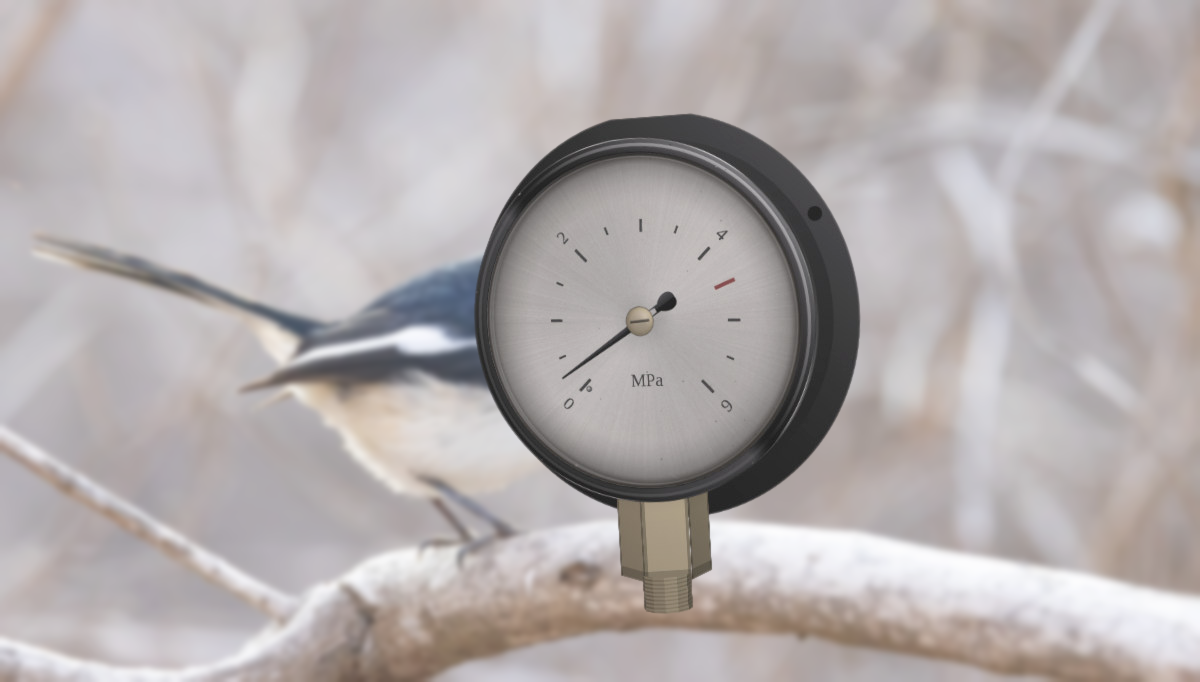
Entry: 0.25 MPa
